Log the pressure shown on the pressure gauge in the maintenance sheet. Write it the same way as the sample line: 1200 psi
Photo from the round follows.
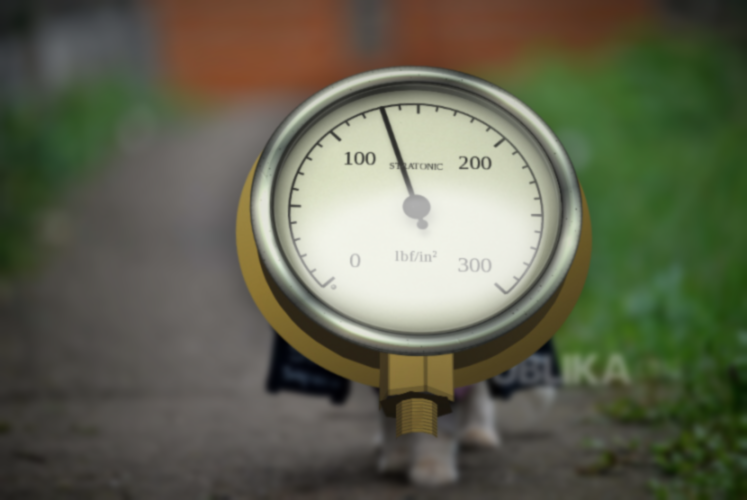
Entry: 130 psi
